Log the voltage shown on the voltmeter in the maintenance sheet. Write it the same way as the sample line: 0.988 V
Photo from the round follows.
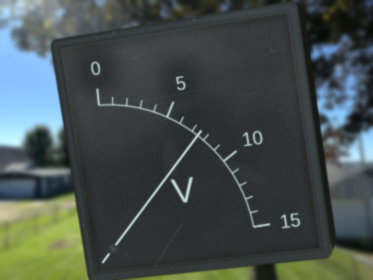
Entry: 7.5 V
